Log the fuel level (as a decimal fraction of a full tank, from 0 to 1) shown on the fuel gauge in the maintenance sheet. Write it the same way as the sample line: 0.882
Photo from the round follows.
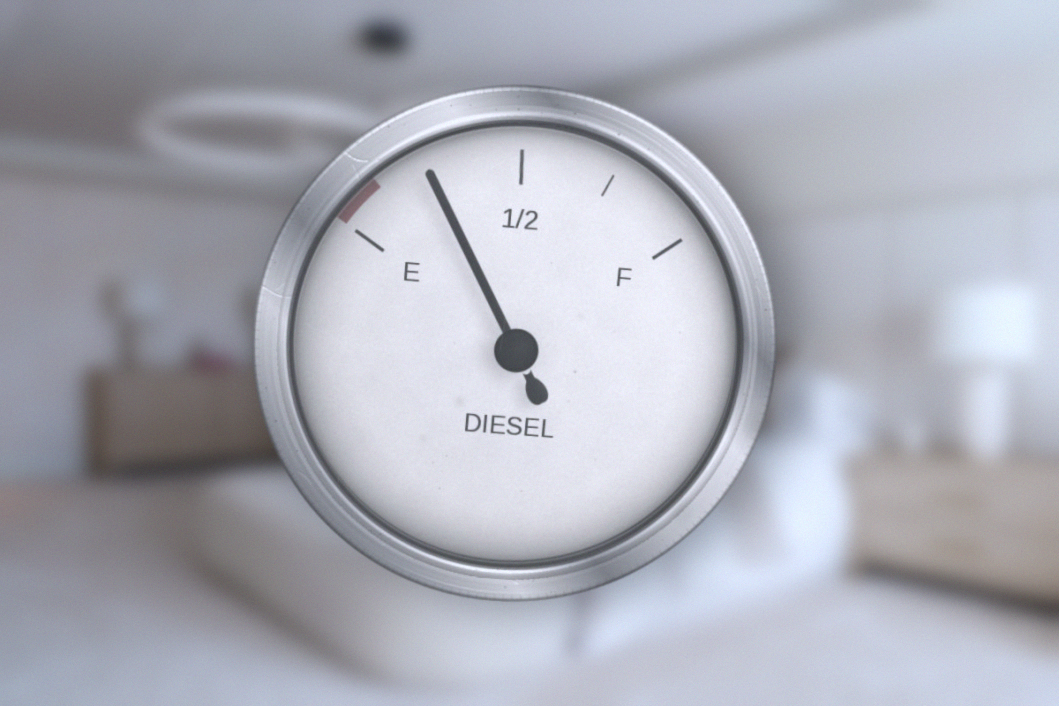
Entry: 0.25
